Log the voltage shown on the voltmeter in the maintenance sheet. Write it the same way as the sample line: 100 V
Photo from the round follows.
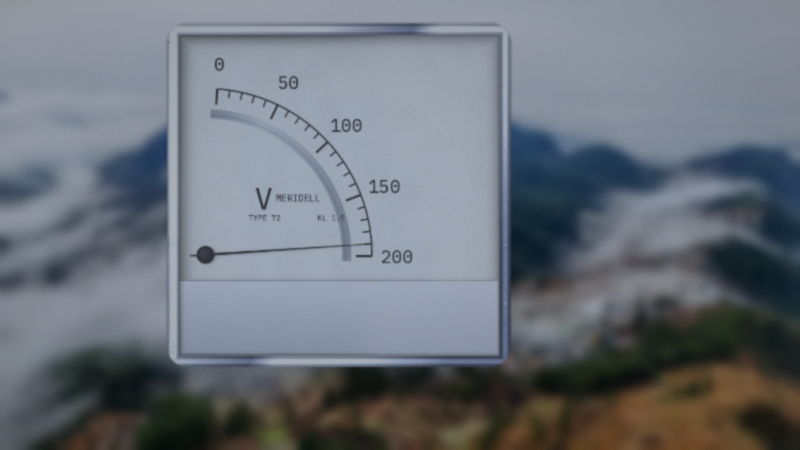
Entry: 190 V
